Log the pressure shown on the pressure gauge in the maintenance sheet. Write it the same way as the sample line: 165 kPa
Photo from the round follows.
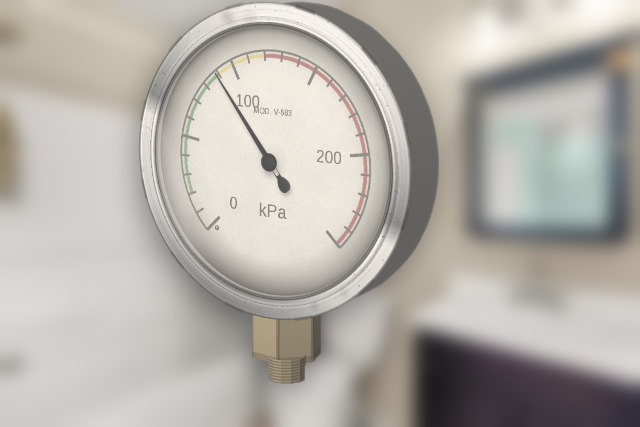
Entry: 90 kPa
